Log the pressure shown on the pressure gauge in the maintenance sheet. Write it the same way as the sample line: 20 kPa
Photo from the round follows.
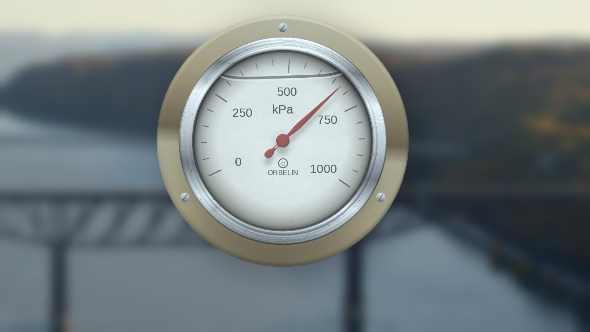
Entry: 675 kPa
